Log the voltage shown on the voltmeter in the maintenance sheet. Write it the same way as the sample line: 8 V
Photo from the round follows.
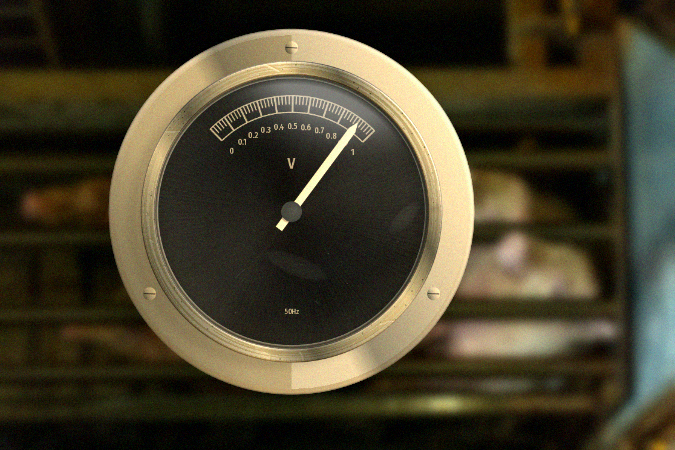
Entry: 0.9 V
